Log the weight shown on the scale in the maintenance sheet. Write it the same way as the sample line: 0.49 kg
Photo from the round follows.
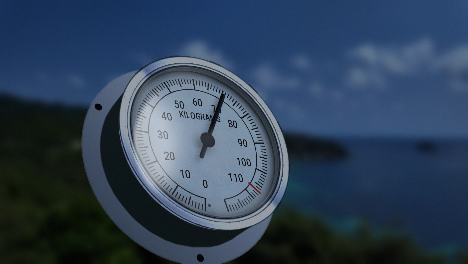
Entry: 70 kg
